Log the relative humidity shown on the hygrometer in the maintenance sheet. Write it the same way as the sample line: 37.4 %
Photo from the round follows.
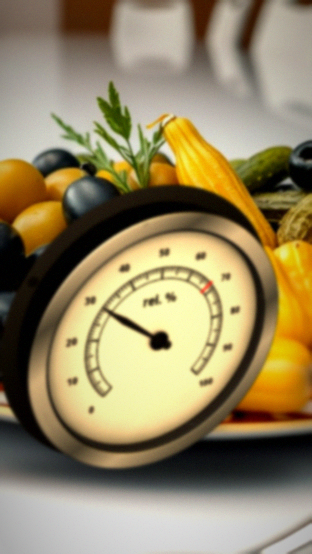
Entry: 30 %
